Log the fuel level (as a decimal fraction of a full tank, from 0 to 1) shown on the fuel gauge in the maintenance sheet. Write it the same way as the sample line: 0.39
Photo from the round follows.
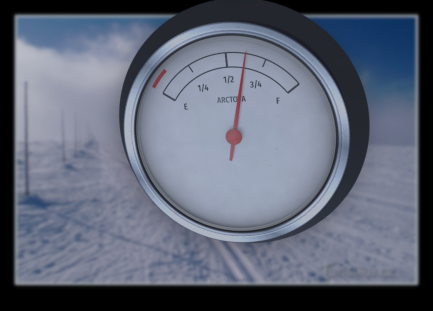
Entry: 0.625
